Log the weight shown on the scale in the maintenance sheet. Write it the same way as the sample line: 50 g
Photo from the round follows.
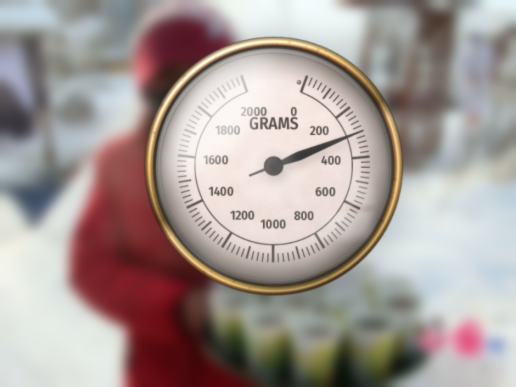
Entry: 300 g
